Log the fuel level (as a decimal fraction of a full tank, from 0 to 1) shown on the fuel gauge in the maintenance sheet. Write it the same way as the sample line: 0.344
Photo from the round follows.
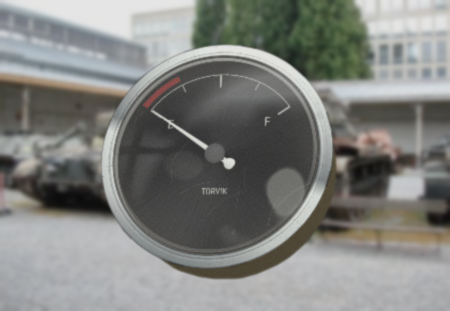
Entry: 0
